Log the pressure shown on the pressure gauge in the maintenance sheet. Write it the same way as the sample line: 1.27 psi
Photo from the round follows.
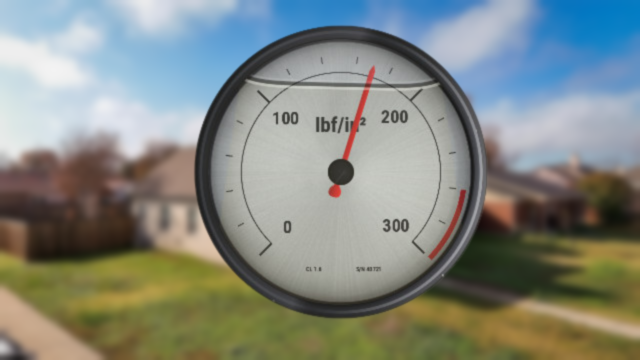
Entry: 170 psi
